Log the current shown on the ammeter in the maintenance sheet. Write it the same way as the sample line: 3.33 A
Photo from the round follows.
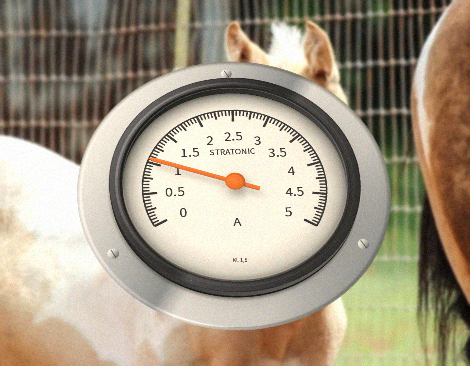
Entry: 1 A
